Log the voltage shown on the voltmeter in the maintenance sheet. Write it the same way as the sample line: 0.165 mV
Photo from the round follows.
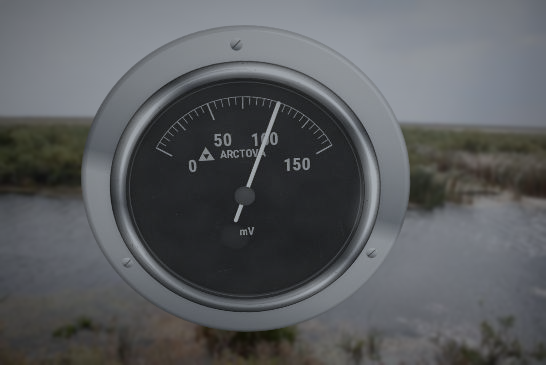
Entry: 100 mV
